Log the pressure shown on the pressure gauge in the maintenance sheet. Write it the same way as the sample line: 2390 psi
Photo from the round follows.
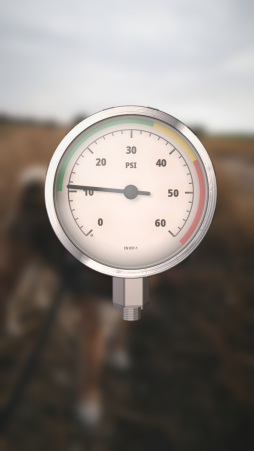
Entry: 11 psi
